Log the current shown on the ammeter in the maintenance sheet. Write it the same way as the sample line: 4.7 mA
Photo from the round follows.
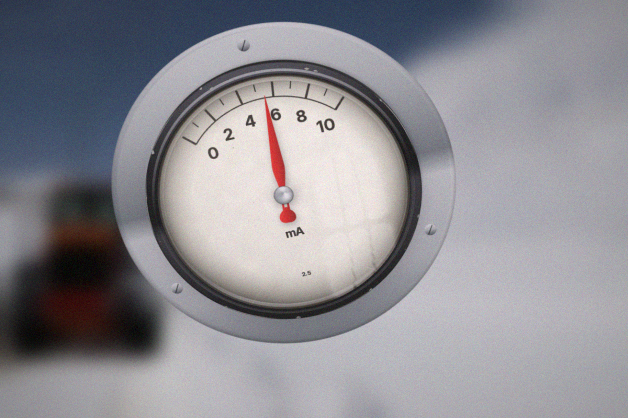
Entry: 5.5 mA
